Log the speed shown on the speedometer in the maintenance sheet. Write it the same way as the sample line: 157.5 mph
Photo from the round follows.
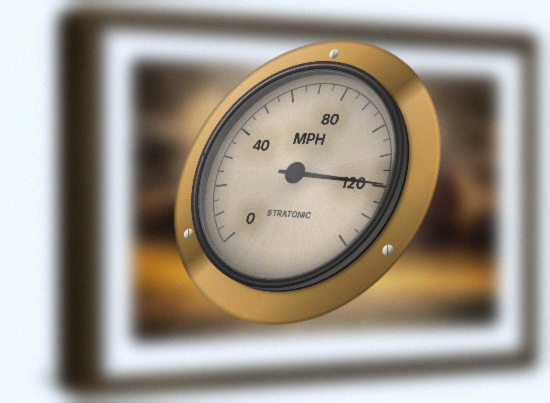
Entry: 120 mph
